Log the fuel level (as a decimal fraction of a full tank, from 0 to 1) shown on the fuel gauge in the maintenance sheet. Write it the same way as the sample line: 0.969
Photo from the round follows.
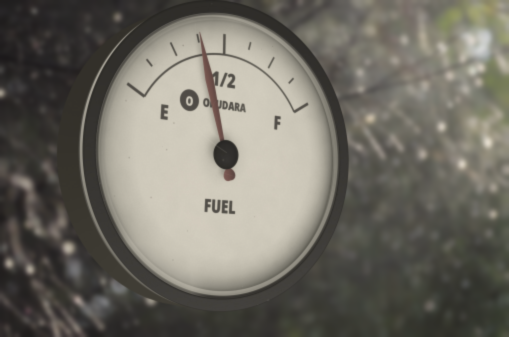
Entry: 0.375
